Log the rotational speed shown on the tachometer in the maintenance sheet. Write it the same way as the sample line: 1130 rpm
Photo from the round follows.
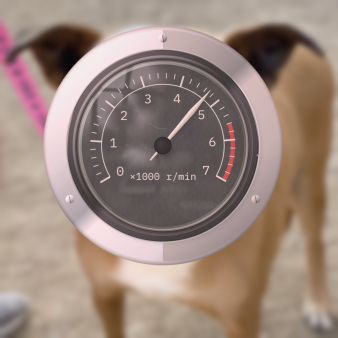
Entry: 4700 rpm
